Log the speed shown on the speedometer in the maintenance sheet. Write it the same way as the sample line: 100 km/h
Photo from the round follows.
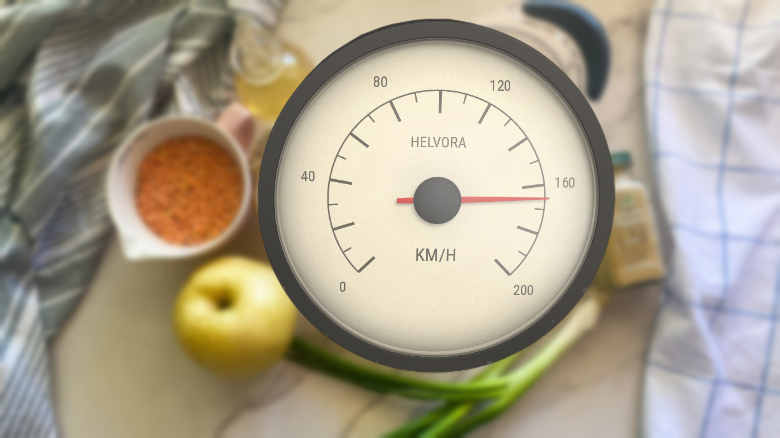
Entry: 165 km/h
